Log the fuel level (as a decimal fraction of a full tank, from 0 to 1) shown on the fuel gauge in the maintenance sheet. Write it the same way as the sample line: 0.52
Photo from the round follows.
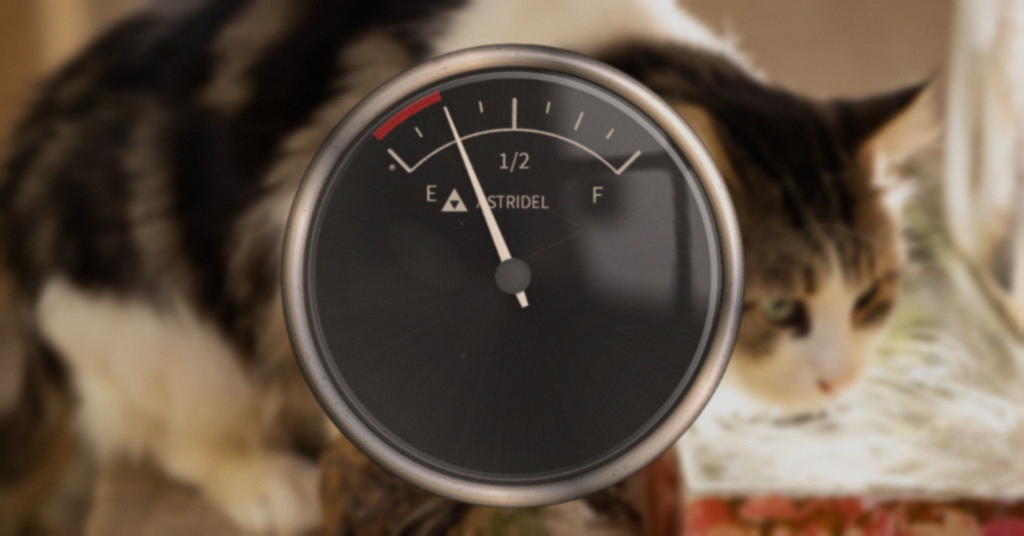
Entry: 0.25
